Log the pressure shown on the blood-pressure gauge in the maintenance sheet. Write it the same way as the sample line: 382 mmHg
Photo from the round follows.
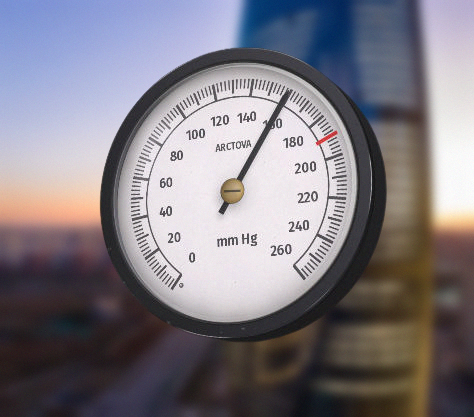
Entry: 160 mmHg
